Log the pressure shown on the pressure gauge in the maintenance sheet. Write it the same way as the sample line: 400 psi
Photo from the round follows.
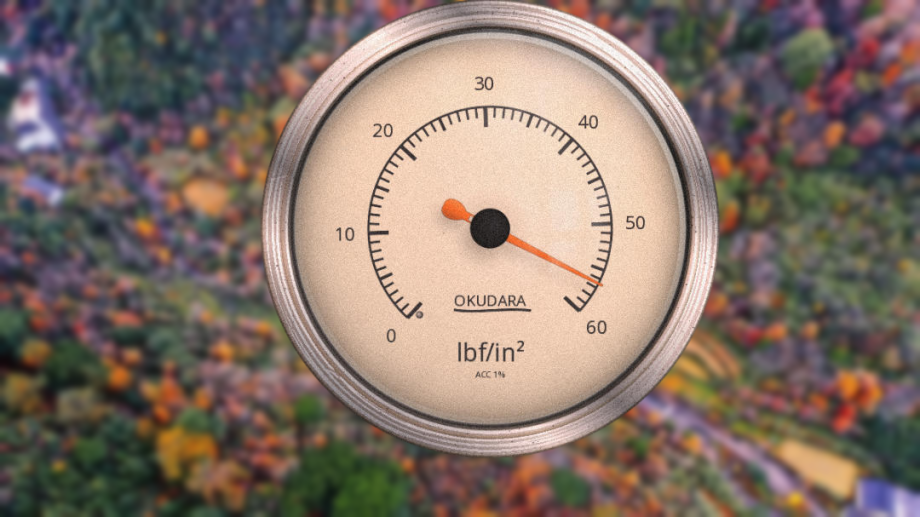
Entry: 56.5 psi
